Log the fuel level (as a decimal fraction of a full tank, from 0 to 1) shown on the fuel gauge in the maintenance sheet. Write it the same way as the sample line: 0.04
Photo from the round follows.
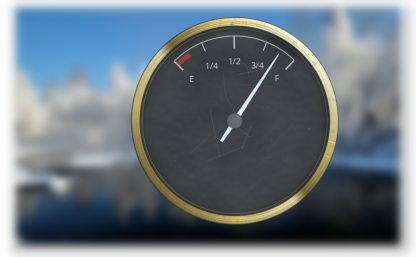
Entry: 0.875
